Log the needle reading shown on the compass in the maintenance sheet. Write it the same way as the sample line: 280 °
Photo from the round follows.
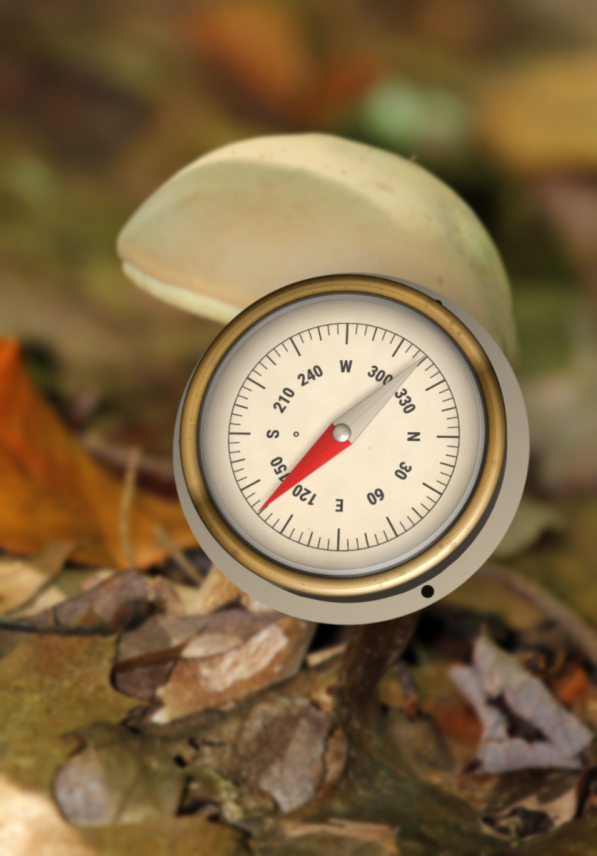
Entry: 135 °
